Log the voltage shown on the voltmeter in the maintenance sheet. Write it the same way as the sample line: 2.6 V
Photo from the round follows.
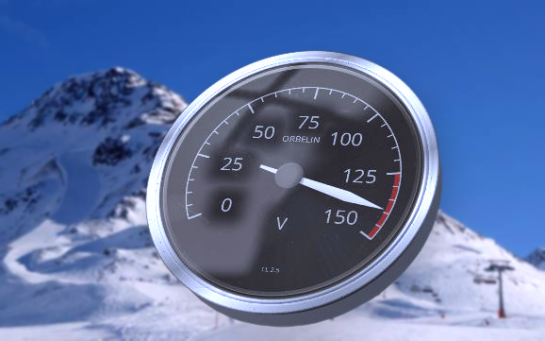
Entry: 140 V
